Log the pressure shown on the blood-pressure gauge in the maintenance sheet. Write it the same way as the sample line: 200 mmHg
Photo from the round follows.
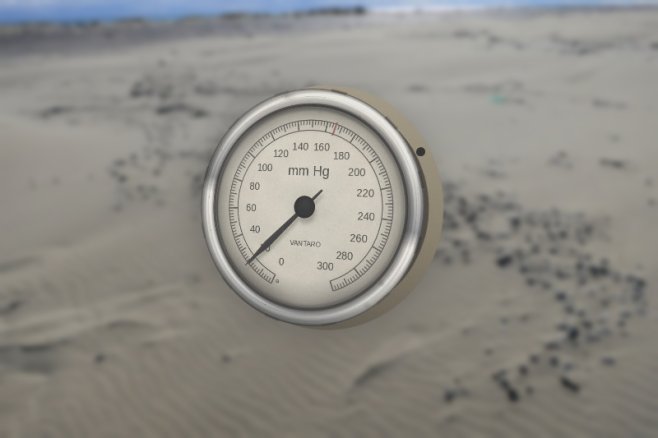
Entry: 20 mmHg
